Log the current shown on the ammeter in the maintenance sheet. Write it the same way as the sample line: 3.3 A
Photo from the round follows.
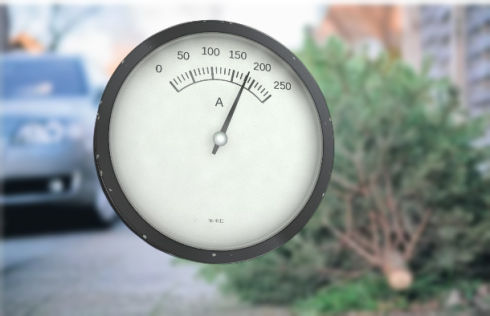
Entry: 180 A
